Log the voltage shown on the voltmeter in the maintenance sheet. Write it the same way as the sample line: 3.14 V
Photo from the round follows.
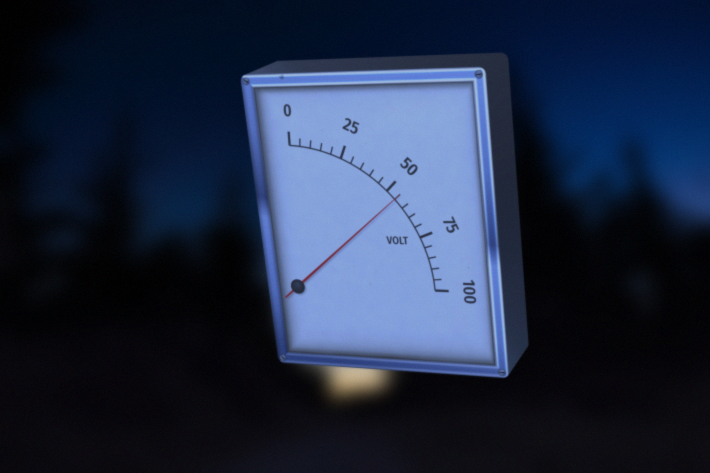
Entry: 55 V
